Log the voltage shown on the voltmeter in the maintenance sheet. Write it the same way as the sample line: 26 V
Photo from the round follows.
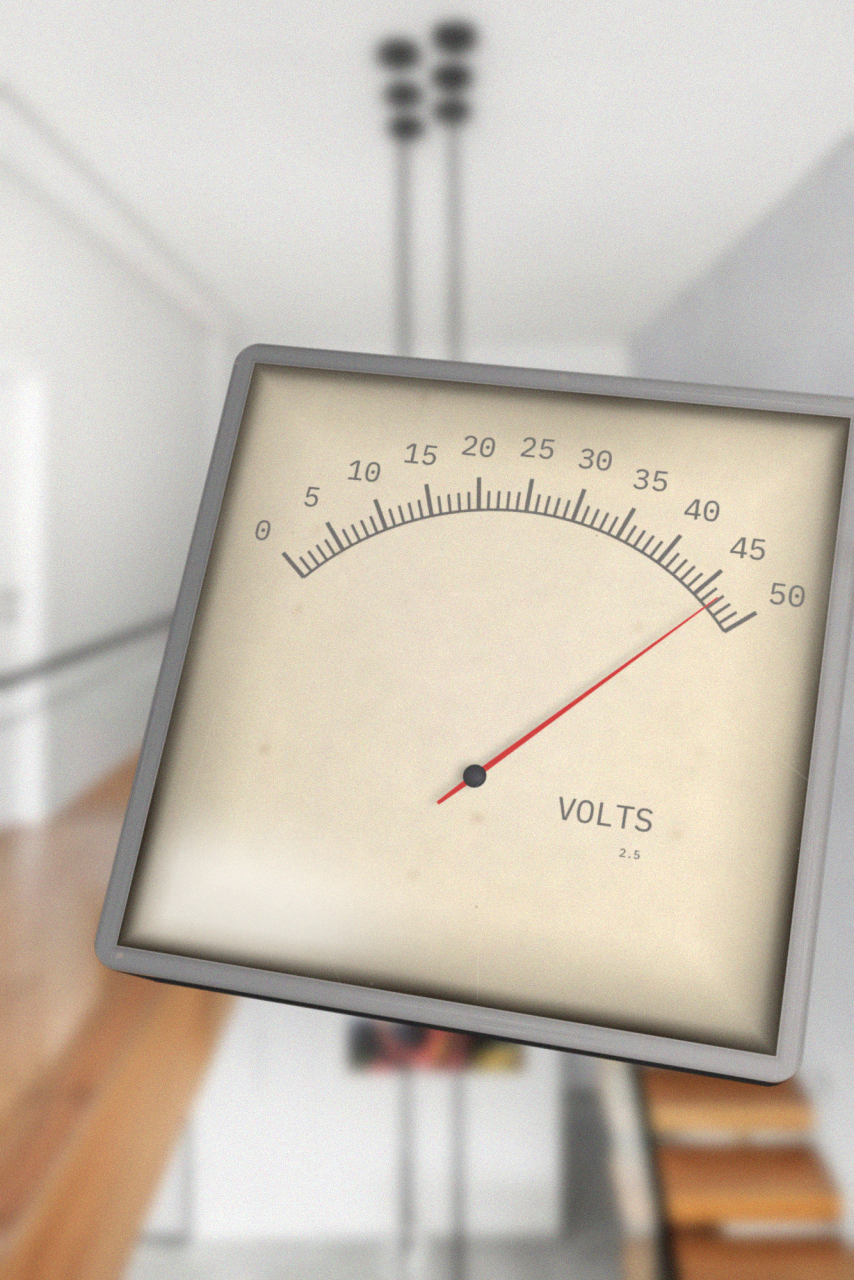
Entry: 47 V
